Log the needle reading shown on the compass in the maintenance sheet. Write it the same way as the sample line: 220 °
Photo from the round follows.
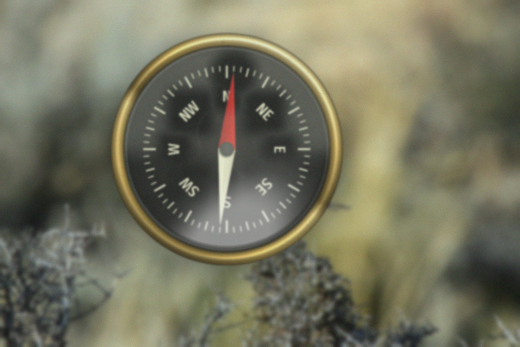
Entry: 5 °
